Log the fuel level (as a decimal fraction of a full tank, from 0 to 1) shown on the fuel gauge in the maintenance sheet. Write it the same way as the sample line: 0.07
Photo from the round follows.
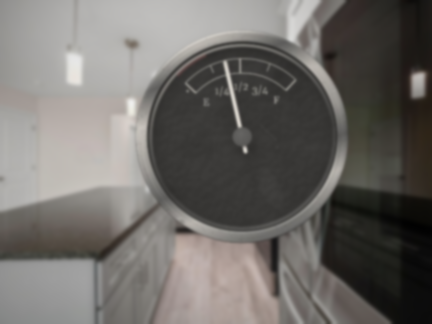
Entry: 0.375
